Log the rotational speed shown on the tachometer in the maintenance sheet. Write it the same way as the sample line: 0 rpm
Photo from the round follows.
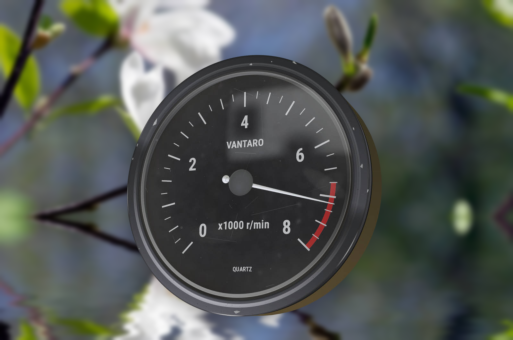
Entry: 7125 rpm
